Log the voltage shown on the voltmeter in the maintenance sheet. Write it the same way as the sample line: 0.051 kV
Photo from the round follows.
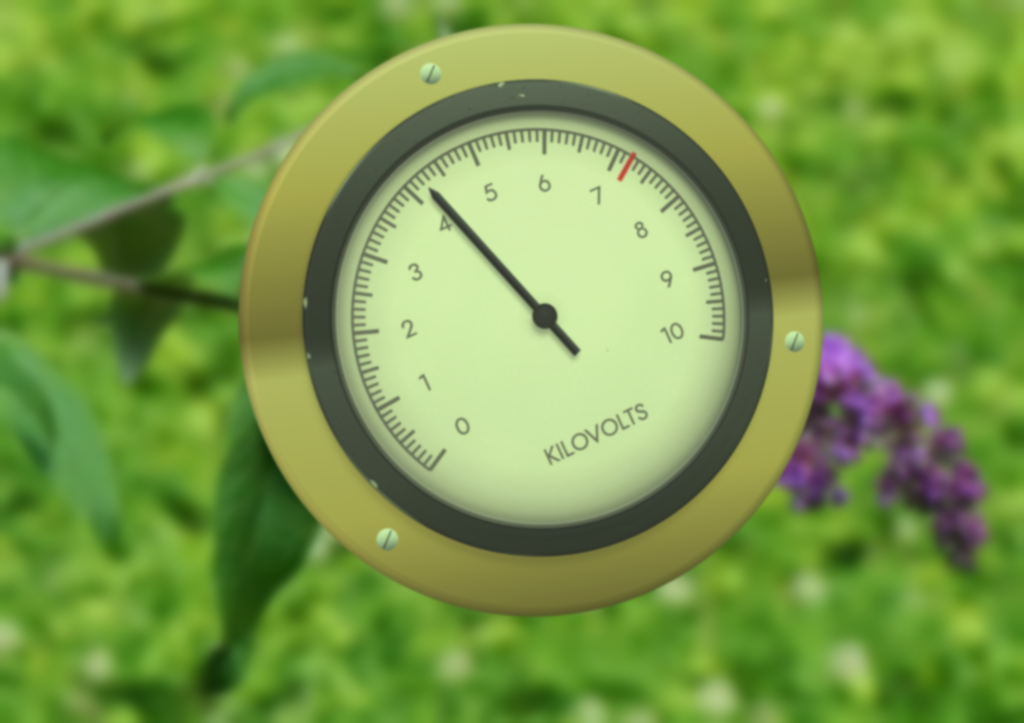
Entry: 4.2 kV
